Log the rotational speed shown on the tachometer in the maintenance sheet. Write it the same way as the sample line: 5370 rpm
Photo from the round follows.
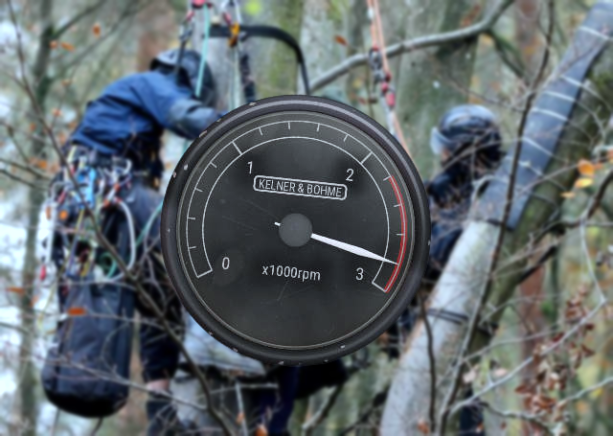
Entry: 2800 rpm
